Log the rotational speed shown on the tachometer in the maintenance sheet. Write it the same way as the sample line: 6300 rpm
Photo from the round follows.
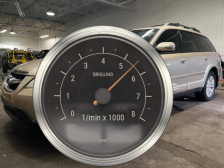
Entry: 5500 rpm
